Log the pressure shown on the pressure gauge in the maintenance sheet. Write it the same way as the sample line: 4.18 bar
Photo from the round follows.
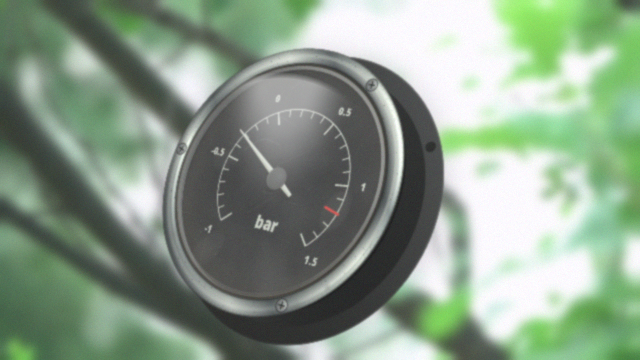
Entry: -0.3 bar
